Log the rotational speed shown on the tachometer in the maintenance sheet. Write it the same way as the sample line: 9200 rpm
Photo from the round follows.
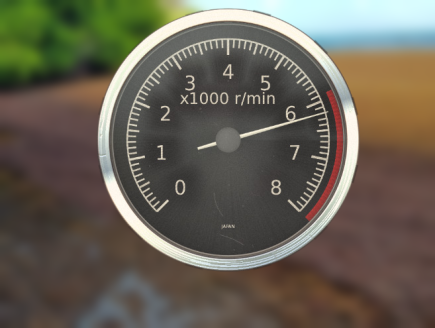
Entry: 6200 rpm
